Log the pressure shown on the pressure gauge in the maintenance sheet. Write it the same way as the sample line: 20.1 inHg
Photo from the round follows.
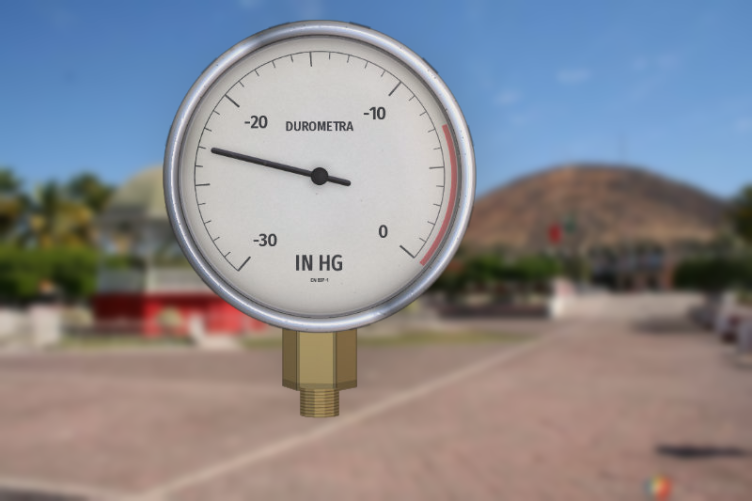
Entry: -23 inHg
